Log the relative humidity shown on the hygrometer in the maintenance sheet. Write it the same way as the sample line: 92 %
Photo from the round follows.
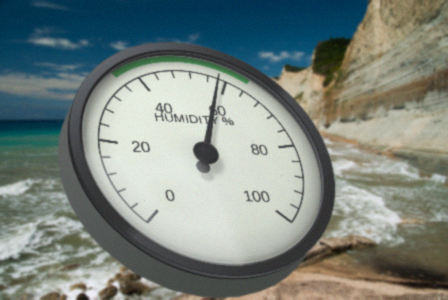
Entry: 58 %
